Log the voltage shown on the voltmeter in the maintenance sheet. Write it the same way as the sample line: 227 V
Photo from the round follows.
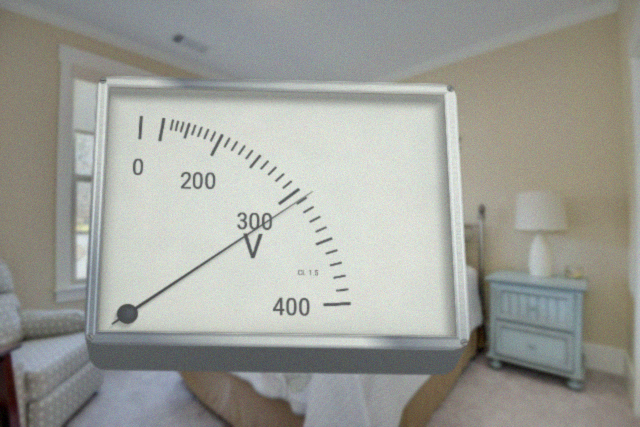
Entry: 310 V
